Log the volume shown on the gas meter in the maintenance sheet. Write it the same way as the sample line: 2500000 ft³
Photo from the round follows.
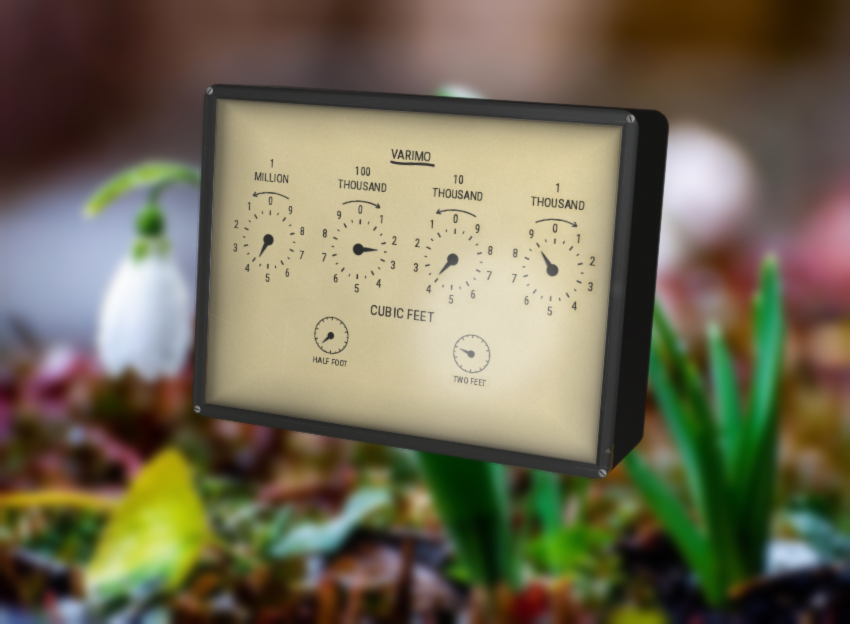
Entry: 423900 ft³
